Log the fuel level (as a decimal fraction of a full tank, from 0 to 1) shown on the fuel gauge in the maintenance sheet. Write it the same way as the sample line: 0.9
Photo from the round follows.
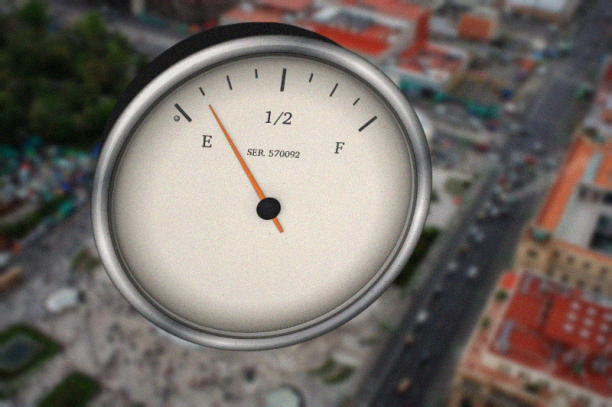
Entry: 0.125
